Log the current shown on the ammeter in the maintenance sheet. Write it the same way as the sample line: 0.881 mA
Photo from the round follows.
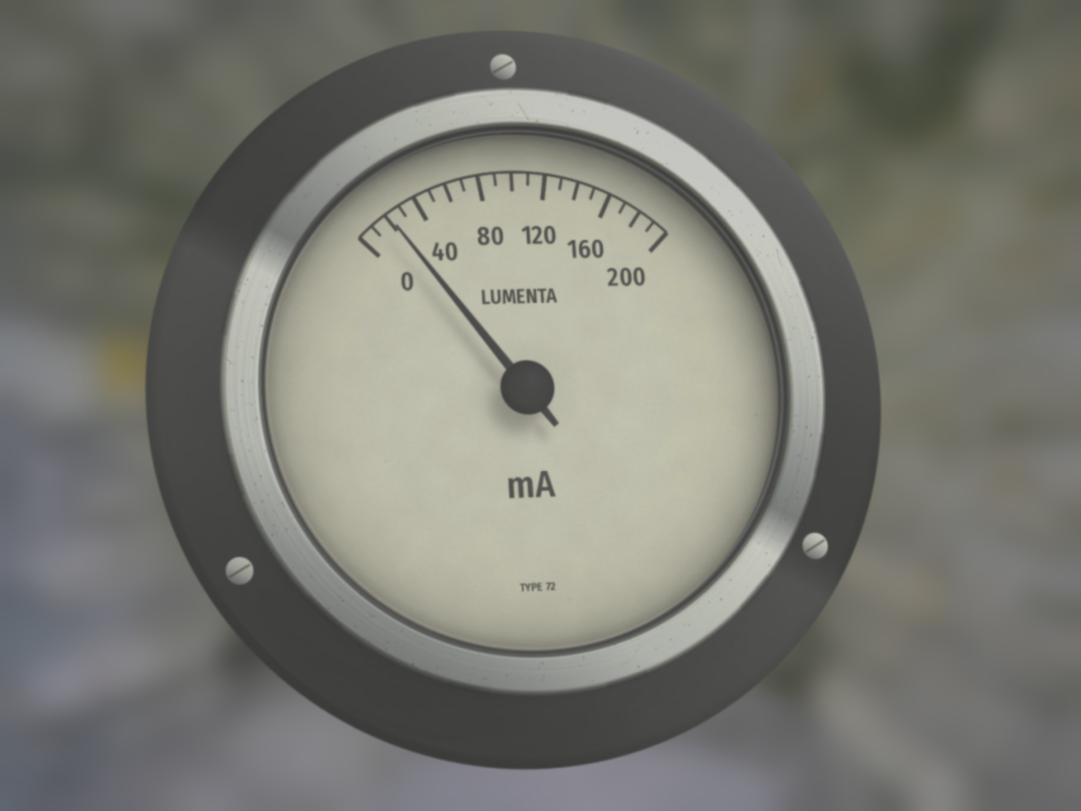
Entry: 20 mA
